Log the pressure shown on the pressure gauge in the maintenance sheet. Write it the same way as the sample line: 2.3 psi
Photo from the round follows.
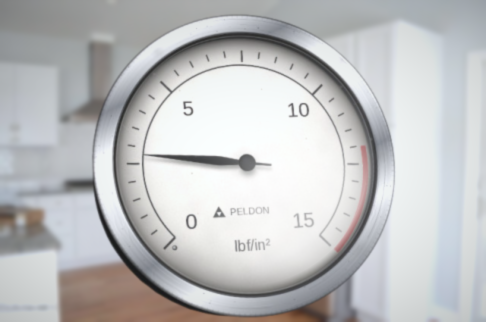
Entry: 2.75 psi
